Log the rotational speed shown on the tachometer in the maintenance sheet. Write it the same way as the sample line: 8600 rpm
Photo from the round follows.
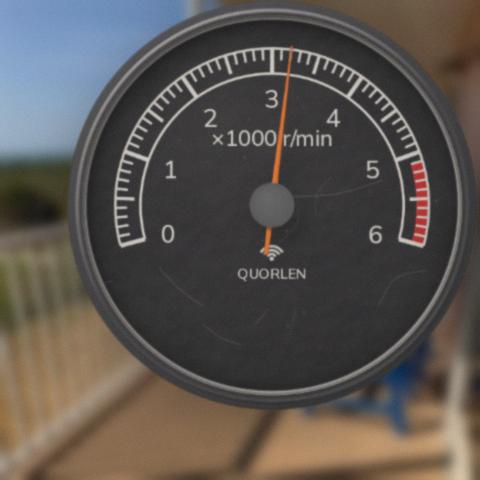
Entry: 3200 rpm
